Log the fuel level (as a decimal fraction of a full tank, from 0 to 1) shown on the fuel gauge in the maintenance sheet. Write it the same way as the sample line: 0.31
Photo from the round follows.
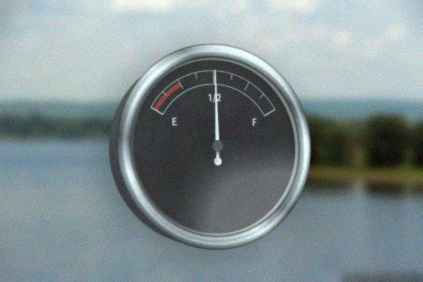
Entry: 0.5
